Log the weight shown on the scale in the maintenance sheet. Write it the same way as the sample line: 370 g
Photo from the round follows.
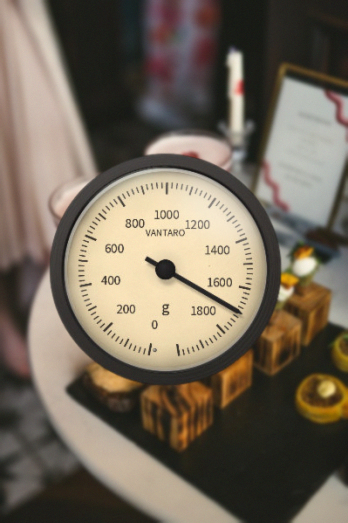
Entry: 1700 g
